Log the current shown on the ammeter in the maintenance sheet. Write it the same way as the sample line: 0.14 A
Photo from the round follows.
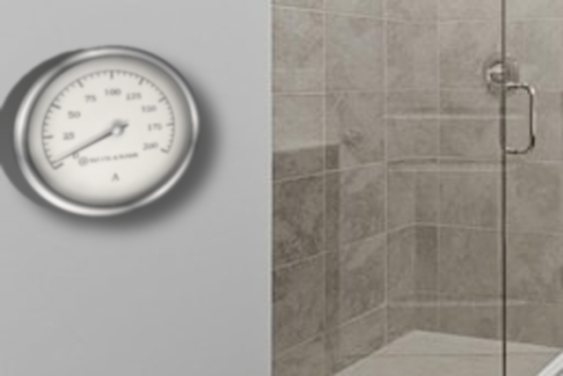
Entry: 5 A
